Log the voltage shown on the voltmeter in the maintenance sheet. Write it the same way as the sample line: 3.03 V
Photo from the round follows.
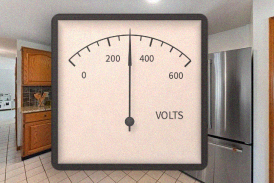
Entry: 300 V
